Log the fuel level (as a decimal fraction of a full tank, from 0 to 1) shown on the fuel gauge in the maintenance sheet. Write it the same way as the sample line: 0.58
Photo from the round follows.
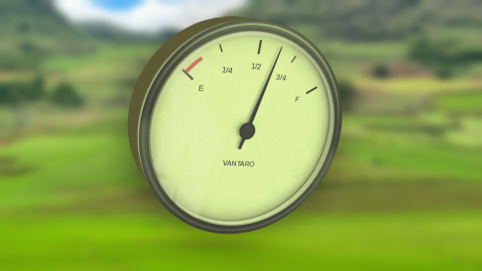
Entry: 0.625
